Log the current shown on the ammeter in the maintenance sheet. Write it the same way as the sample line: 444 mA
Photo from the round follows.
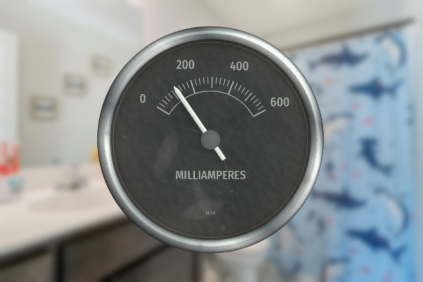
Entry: 120 mA
